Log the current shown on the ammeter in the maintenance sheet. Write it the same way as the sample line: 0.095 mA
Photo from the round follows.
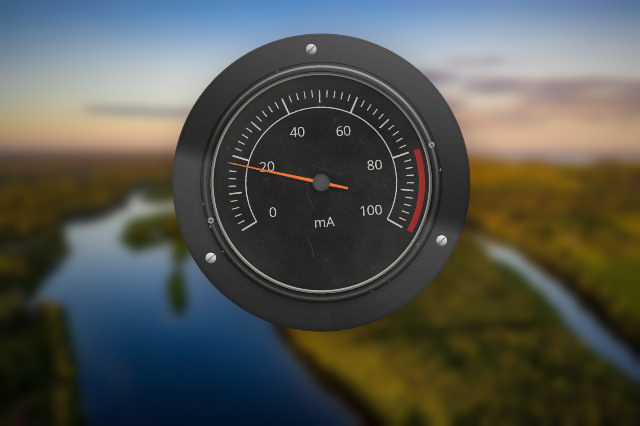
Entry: 18 mA
